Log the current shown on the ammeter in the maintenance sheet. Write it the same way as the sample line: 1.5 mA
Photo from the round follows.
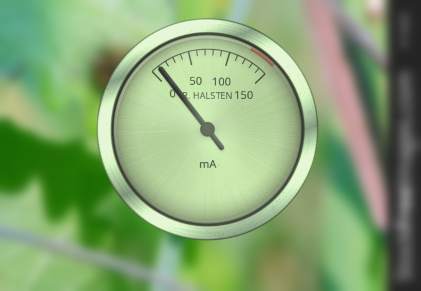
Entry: 10 mA
